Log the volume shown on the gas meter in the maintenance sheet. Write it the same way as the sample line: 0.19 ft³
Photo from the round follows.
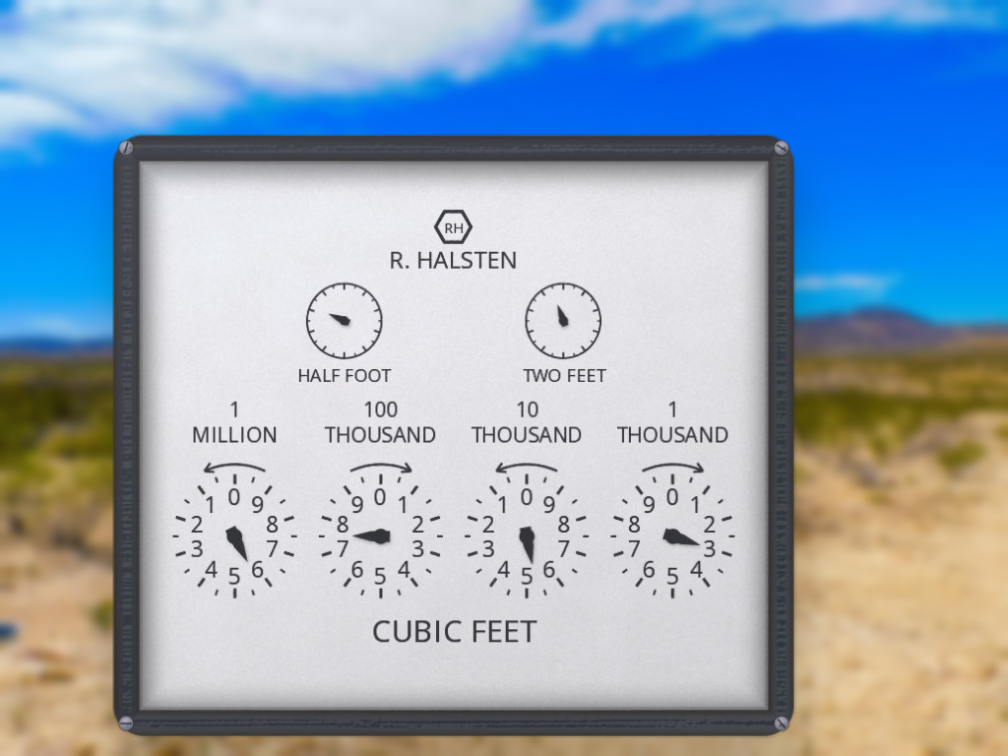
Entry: 575300 ft³
